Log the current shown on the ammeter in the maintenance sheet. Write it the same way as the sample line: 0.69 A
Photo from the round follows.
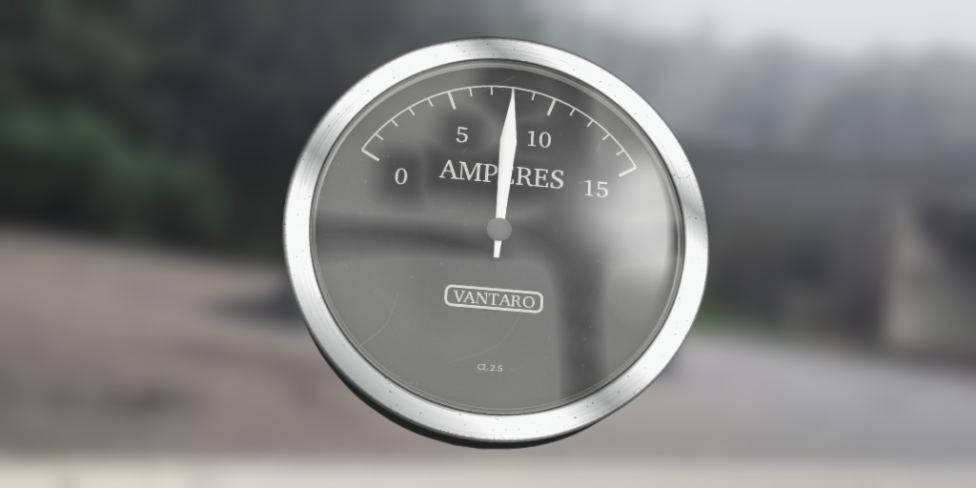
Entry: 8 A
